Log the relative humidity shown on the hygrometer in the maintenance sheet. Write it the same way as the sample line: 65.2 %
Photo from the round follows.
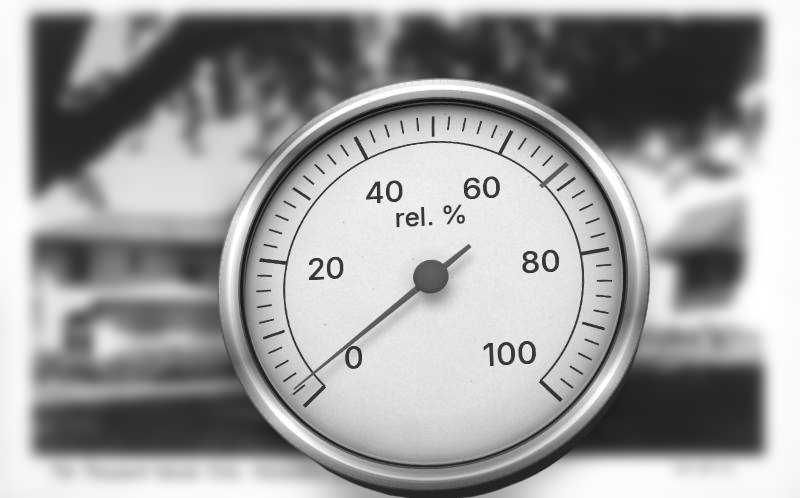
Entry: 2 %
